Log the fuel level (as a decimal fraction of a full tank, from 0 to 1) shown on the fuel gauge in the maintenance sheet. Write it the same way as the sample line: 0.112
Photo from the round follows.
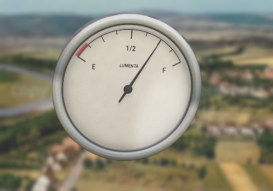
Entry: 0.75
